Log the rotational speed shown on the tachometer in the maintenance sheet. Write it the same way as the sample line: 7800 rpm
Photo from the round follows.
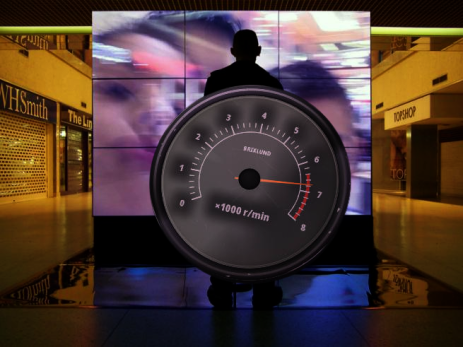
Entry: 6800 rpm
